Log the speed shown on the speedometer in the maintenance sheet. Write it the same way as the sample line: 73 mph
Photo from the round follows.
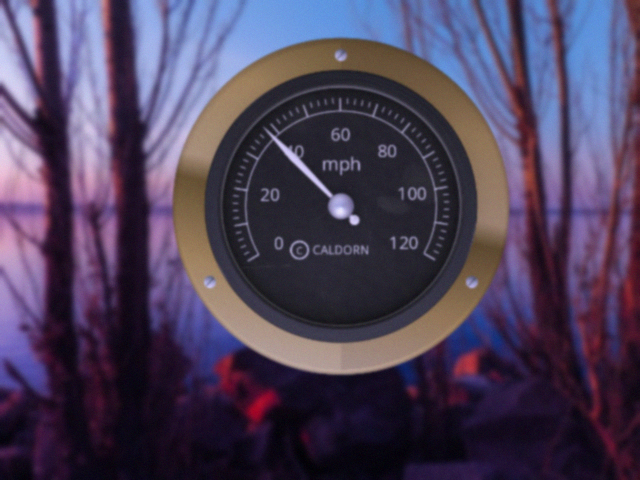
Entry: 38 mph
